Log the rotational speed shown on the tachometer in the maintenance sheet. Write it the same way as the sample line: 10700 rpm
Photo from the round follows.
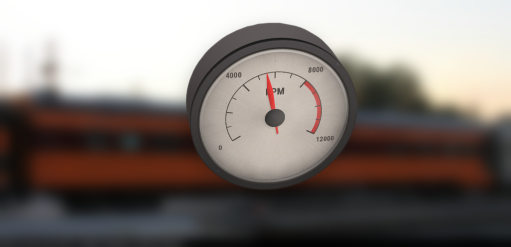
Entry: 5500 rpm
